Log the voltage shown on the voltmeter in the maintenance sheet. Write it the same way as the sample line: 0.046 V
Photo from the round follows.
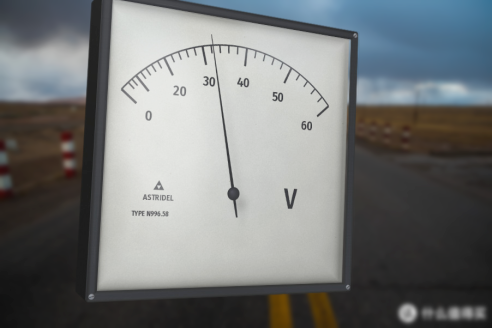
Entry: 32 V
